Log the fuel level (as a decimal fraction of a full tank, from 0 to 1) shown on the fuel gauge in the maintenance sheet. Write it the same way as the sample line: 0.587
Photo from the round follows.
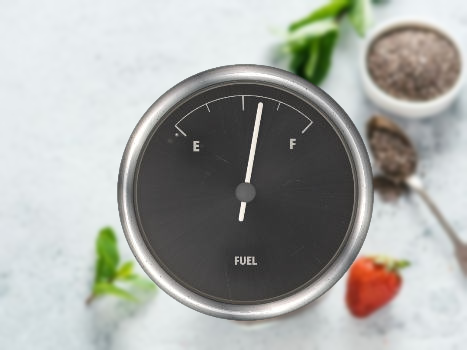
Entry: 0.625
